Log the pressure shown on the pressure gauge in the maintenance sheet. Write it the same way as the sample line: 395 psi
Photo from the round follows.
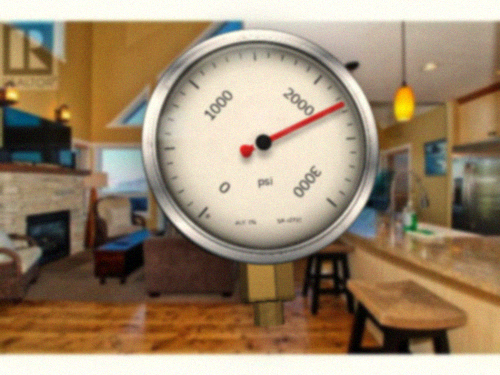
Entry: 2250 psi
